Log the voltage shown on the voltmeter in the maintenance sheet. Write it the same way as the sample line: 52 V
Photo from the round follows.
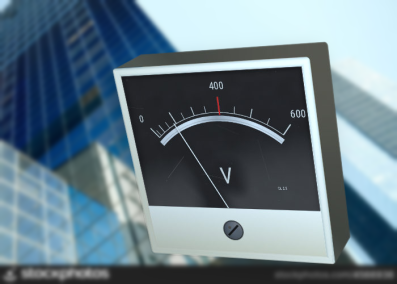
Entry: 200 V
